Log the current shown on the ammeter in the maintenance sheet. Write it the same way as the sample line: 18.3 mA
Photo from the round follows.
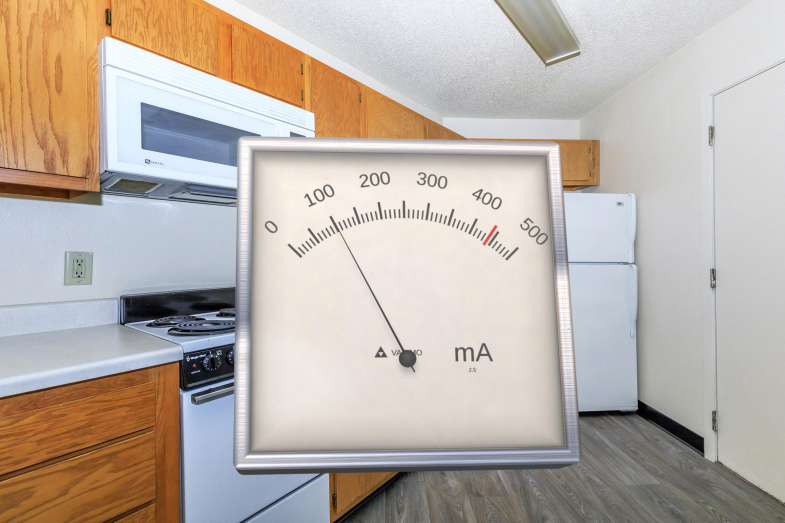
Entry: 100 mA
